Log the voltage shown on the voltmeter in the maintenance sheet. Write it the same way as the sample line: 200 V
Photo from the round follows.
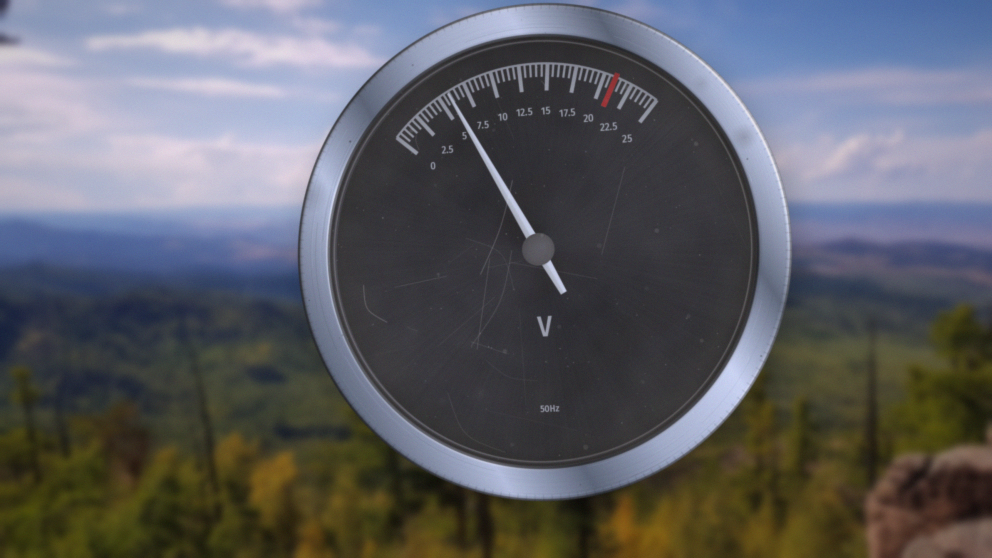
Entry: 6 V
